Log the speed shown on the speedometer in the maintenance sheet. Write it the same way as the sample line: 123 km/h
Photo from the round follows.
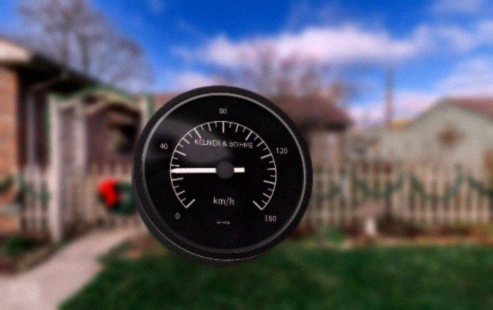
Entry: 25 km/h
